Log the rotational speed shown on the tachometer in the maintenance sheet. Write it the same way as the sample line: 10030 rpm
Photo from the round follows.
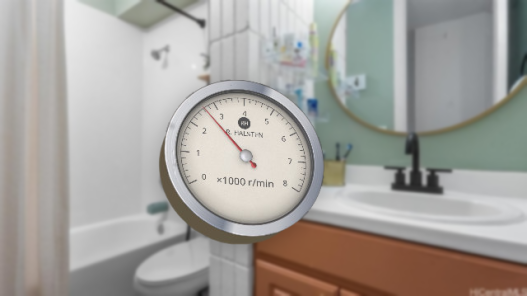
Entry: 2600 rpm
